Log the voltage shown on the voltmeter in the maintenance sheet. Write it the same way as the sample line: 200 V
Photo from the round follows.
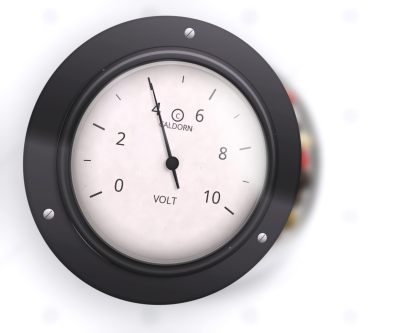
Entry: 4 V
